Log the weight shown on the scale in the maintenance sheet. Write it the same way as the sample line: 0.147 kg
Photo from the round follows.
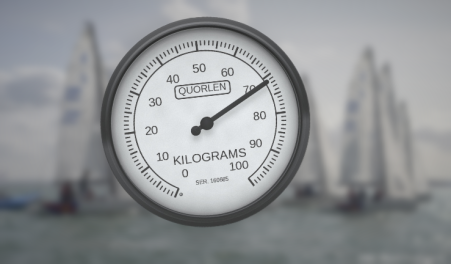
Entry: 71 kg
